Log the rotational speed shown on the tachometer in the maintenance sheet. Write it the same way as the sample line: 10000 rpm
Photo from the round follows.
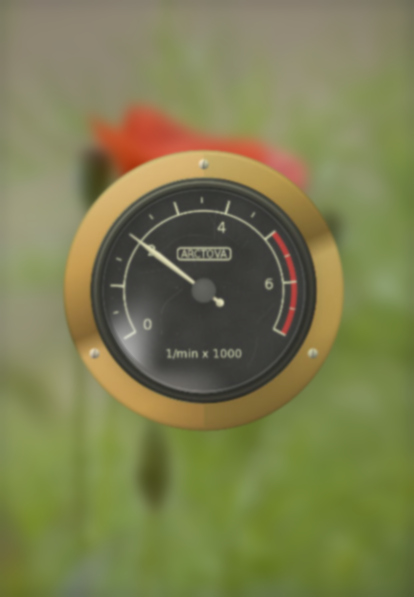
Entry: 2000 rpm
